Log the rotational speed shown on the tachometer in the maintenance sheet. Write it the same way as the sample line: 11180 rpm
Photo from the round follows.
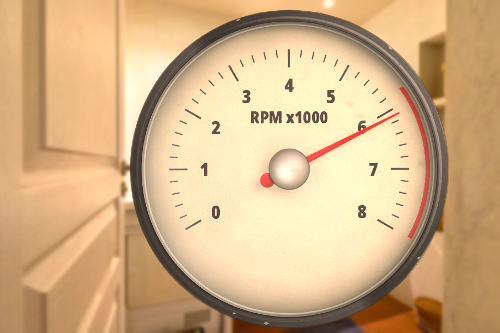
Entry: 6100 rpm
